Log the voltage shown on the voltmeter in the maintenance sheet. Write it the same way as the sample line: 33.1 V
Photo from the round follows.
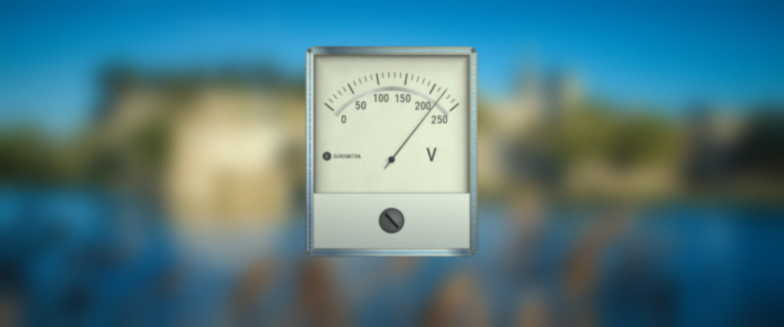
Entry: 220 V
